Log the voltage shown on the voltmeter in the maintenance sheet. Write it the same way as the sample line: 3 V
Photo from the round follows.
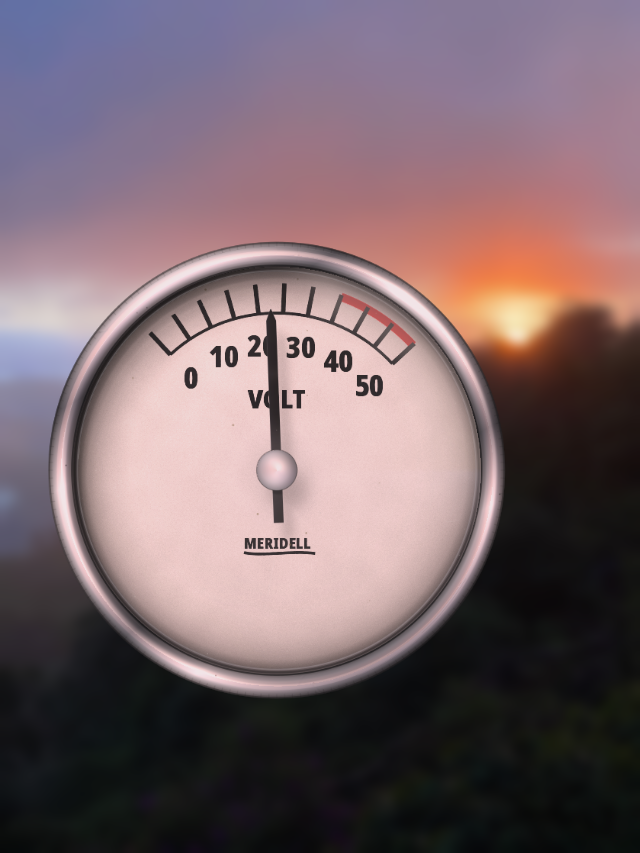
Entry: 22.5 V
